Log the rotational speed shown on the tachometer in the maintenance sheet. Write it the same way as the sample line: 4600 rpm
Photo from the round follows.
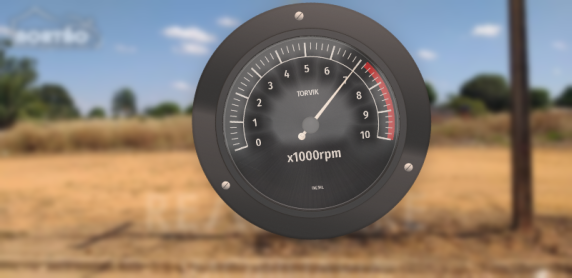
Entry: 7000 rpm
